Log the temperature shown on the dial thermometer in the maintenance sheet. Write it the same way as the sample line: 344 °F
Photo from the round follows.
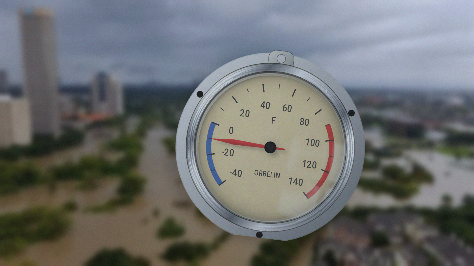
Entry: -10 °F
